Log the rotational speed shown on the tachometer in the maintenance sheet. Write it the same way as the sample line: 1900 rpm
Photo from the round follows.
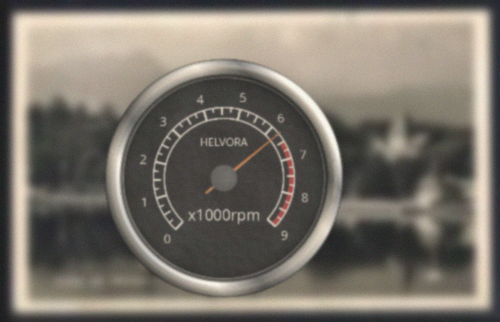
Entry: 6250 rpm
